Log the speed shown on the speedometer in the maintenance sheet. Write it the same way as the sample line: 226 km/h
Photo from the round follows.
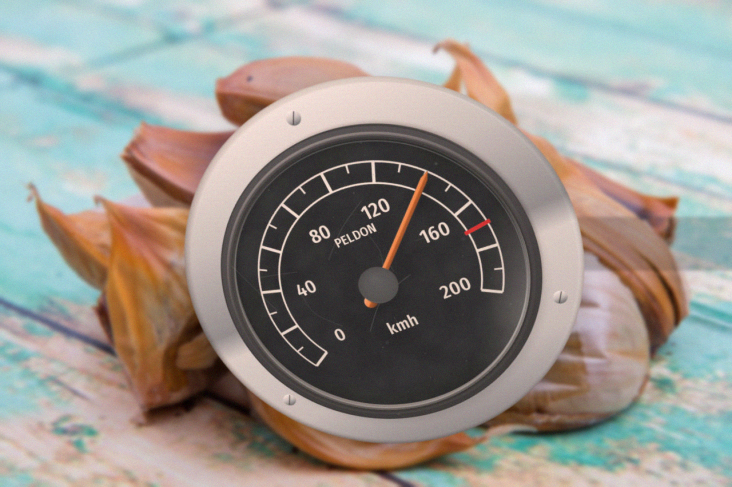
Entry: 140 km/h
